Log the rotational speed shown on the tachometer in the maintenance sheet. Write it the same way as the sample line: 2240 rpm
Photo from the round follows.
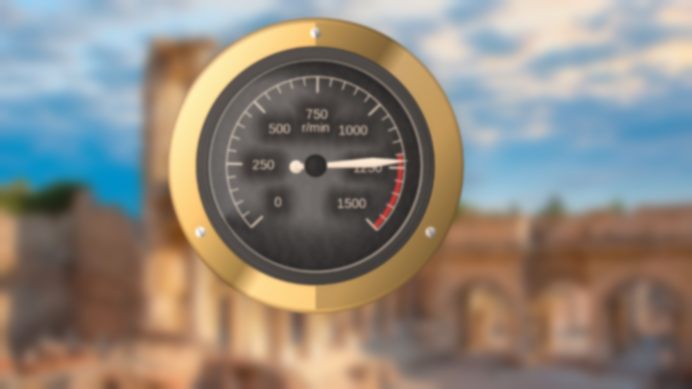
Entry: 1225 rpm
